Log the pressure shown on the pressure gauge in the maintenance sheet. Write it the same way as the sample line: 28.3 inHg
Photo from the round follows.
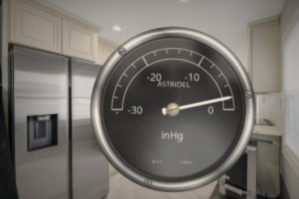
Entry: -2 inHg
